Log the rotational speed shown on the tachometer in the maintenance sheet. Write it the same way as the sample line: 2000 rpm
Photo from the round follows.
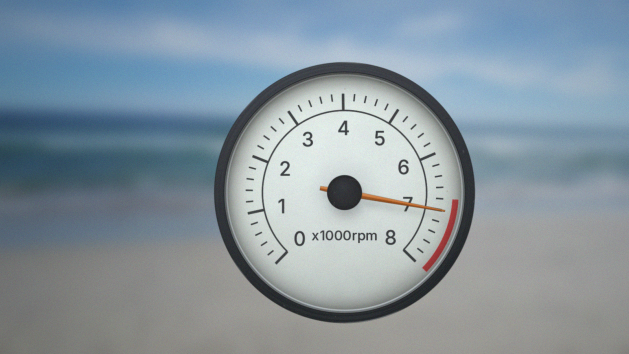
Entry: 7000 rpm
